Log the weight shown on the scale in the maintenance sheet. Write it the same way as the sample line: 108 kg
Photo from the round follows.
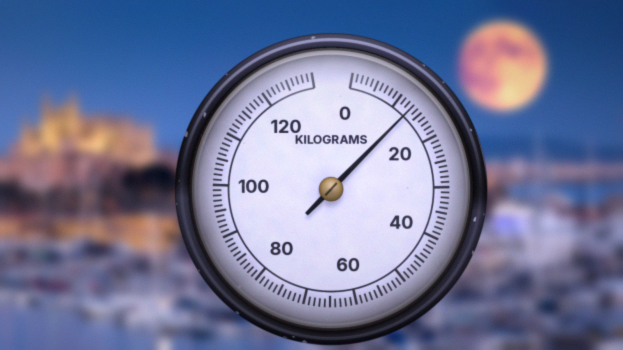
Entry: 13 kg
